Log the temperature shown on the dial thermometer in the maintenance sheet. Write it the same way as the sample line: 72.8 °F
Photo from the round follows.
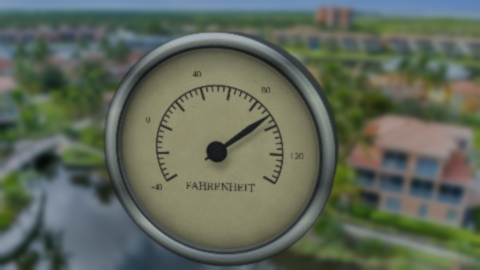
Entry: 92 °F
